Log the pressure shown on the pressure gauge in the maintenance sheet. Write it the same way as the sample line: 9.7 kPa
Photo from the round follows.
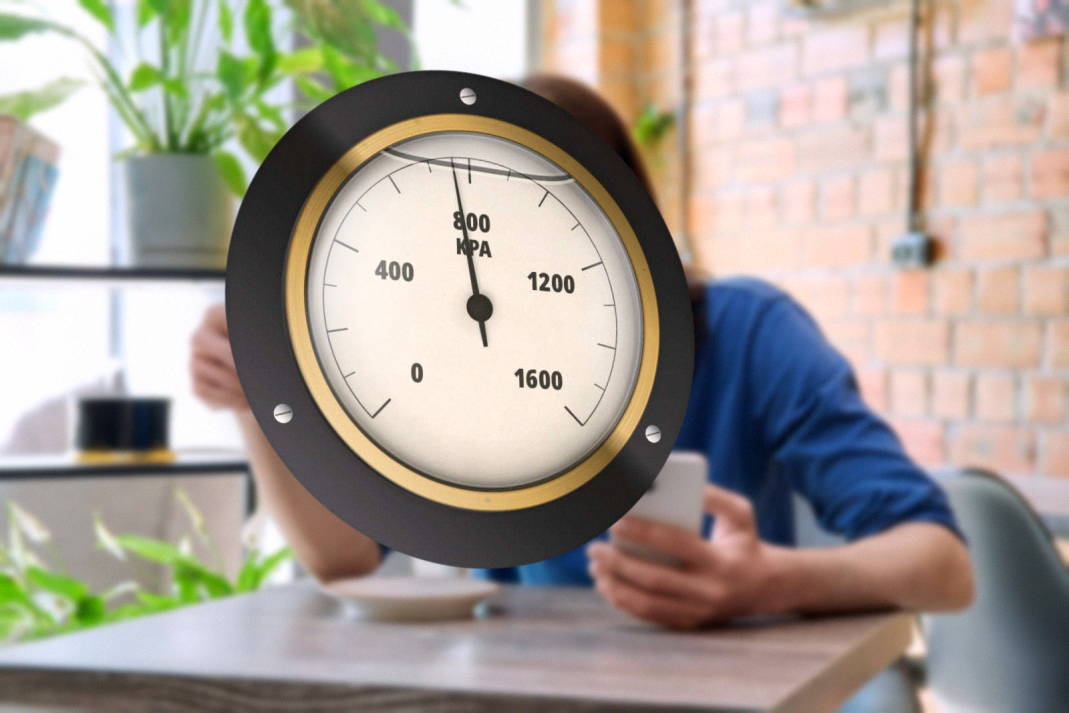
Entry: 750 kPa
